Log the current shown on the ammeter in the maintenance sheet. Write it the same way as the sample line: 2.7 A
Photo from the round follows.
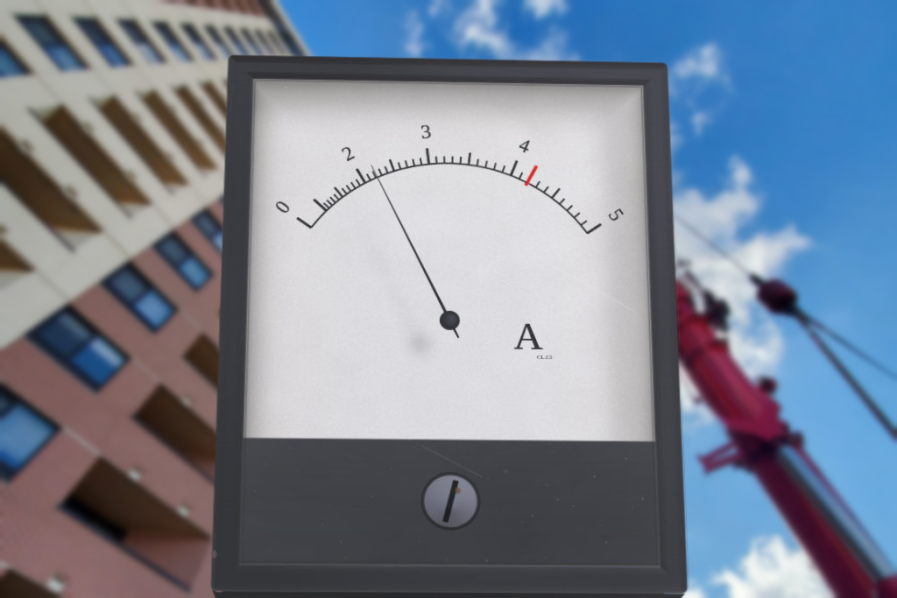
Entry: 2.2 A
